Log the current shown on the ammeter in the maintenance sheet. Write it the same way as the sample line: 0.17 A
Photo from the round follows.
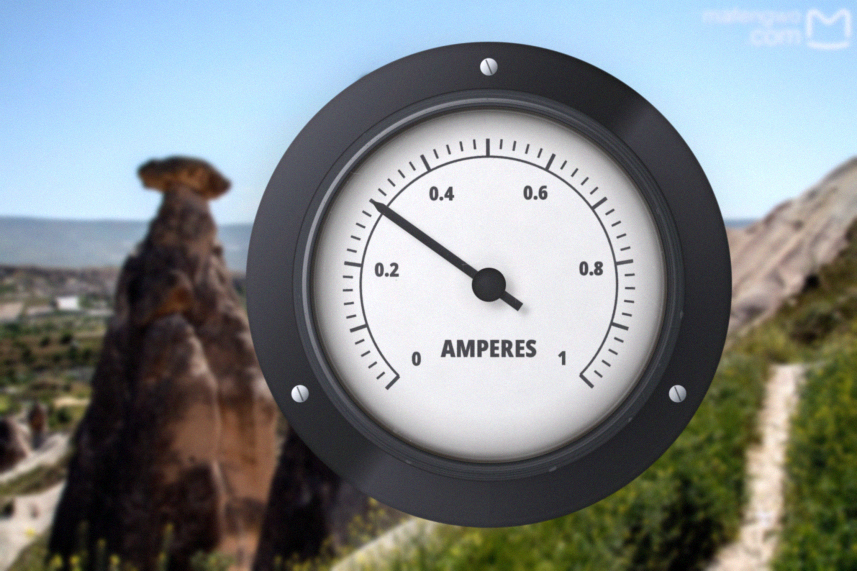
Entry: 0.3 A
